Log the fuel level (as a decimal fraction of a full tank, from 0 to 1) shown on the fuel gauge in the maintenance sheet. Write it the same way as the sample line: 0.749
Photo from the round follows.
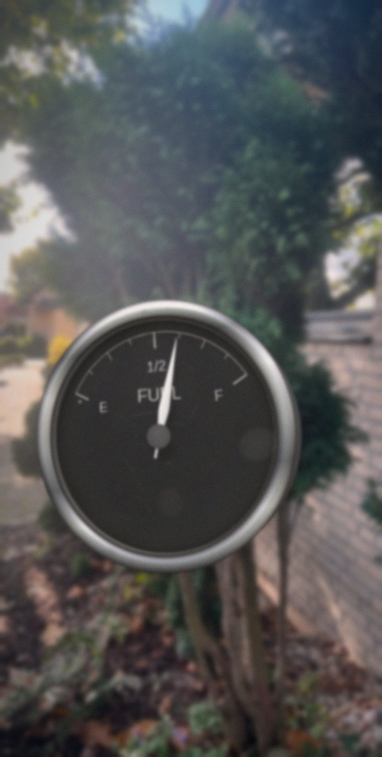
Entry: 0.625
